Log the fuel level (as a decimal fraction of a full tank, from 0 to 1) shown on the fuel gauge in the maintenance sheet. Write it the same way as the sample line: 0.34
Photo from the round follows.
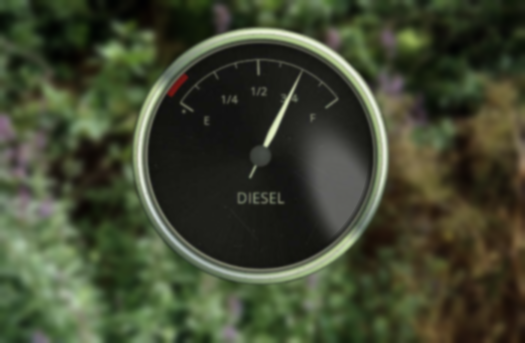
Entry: 0.75
